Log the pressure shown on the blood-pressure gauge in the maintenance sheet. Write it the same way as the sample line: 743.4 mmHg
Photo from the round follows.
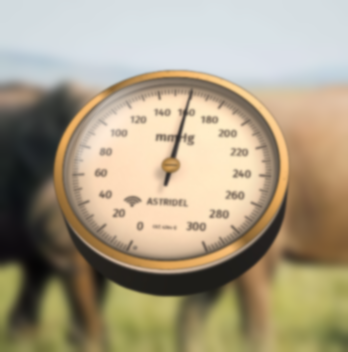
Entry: 160 mmHg
